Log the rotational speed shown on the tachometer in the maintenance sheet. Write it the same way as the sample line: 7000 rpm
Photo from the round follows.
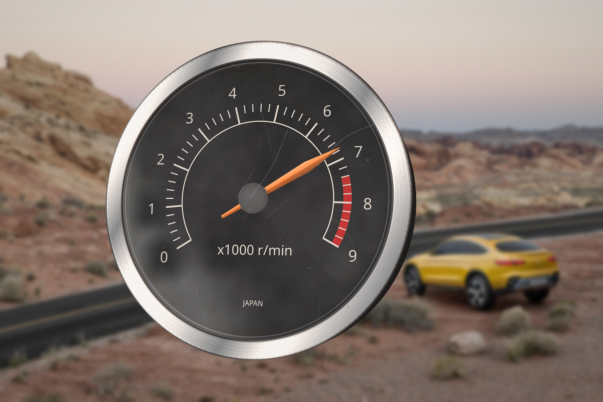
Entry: 6800 rpm
